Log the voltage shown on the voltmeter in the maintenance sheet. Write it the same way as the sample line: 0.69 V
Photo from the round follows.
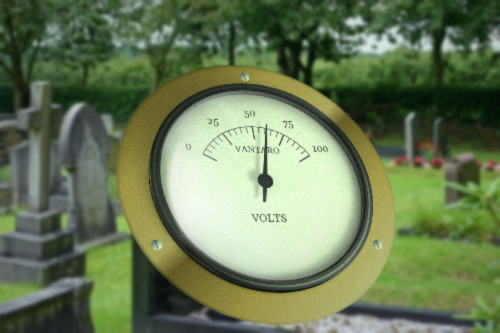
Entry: 60 V
